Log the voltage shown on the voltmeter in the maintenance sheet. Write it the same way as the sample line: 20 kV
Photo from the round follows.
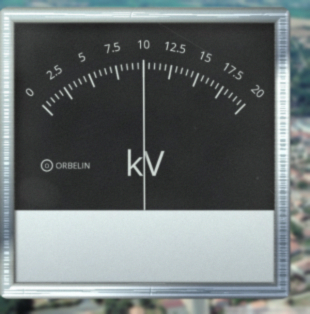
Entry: 10 kV
